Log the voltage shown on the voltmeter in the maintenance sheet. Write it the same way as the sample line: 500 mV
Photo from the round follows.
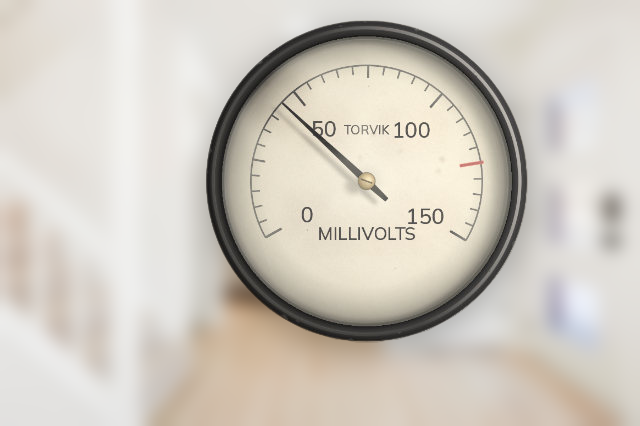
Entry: 45 mV
